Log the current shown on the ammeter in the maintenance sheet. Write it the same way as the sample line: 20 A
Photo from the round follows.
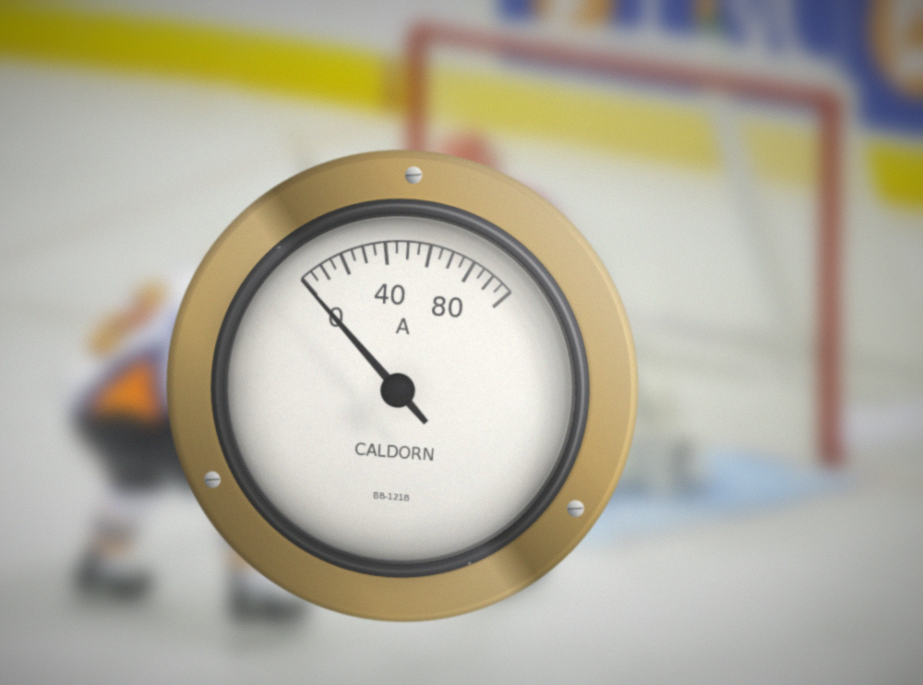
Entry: 0 A
